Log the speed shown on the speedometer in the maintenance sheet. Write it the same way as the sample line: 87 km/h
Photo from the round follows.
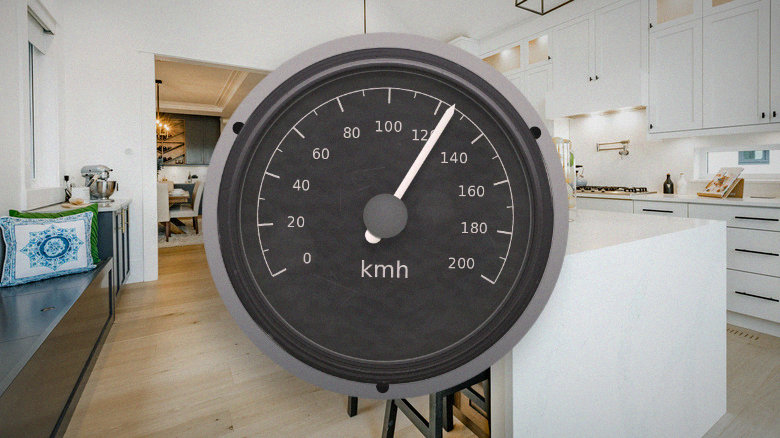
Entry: 125 km/h
